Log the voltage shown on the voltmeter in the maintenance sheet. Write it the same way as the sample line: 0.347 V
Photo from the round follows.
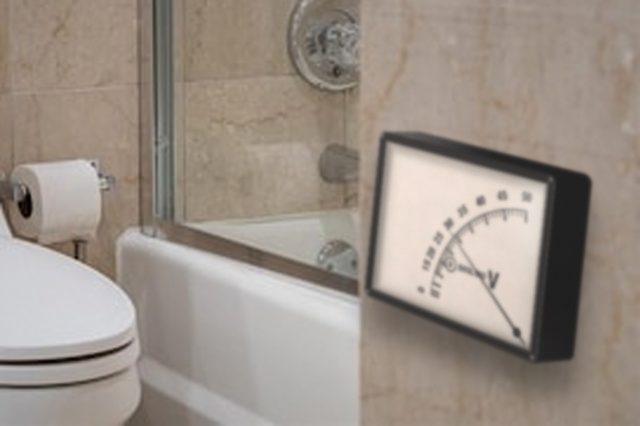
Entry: 30 V
